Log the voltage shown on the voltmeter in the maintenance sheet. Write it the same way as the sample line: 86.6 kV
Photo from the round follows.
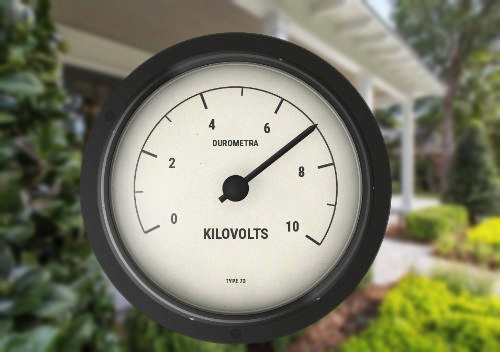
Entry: 7 kV
